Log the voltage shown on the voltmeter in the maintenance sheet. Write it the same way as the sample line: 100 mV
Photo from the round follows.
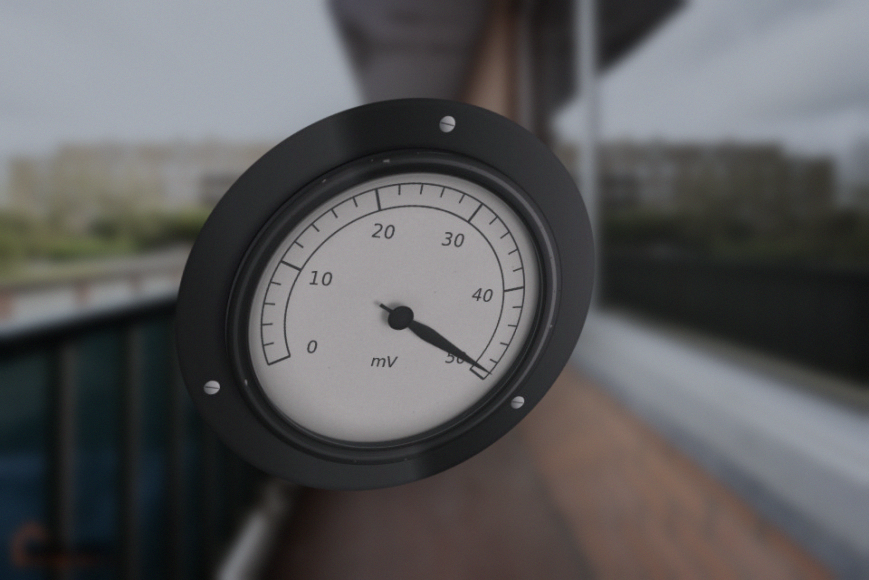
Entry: 49 mV
